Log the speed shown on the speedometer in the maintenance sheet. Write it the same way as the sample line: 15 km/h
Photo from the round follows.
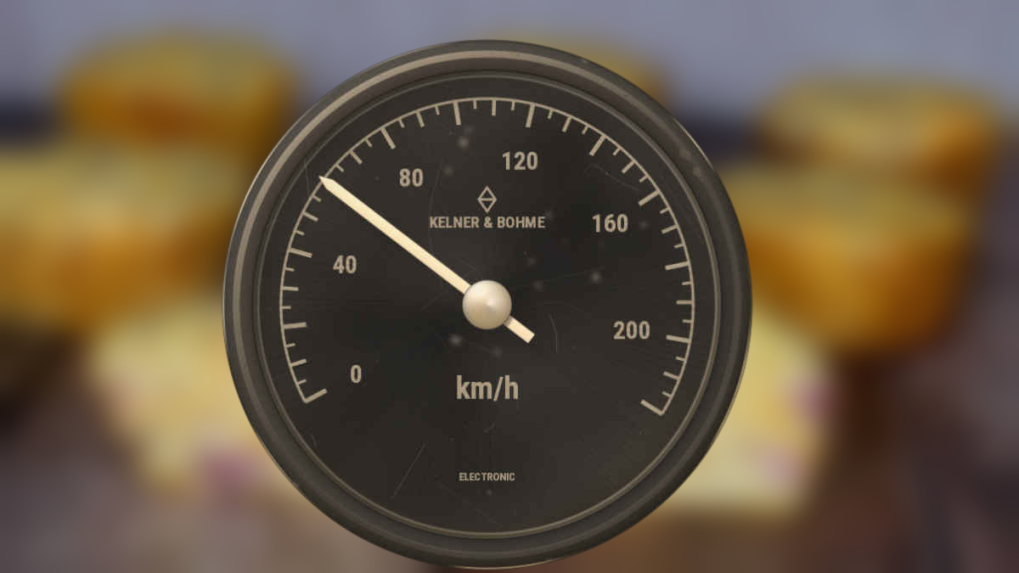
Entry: 60 km/h
